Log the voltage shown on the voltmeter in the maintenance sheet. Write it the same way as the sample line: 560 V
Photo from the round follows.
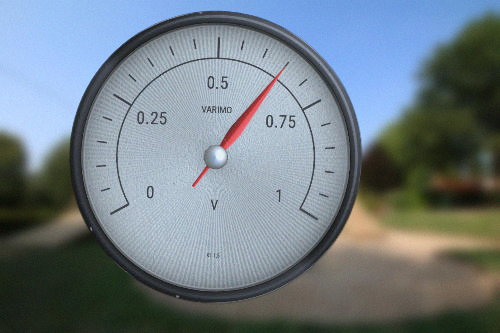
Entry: 0.65 V
